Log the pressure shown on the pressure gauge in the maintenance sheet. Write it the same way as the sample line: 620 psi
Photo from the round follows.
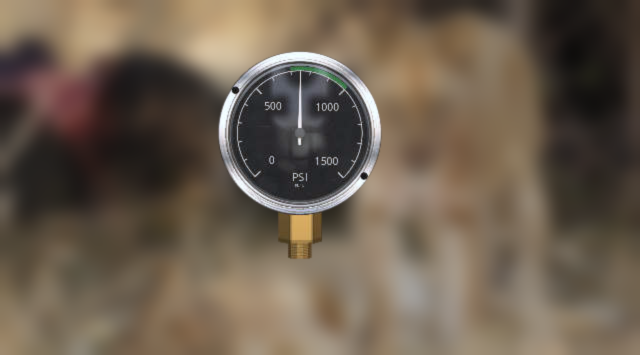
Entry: 750 psi
